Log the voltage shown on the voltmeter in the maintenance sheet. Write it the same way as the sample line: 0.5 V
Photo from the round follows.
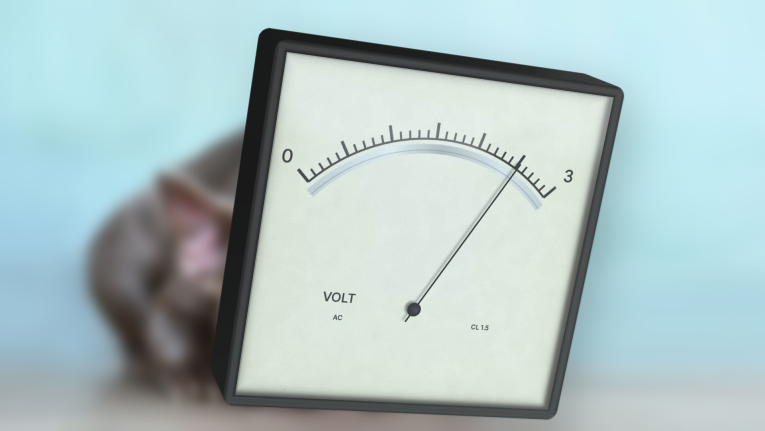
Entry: 2.5 V
